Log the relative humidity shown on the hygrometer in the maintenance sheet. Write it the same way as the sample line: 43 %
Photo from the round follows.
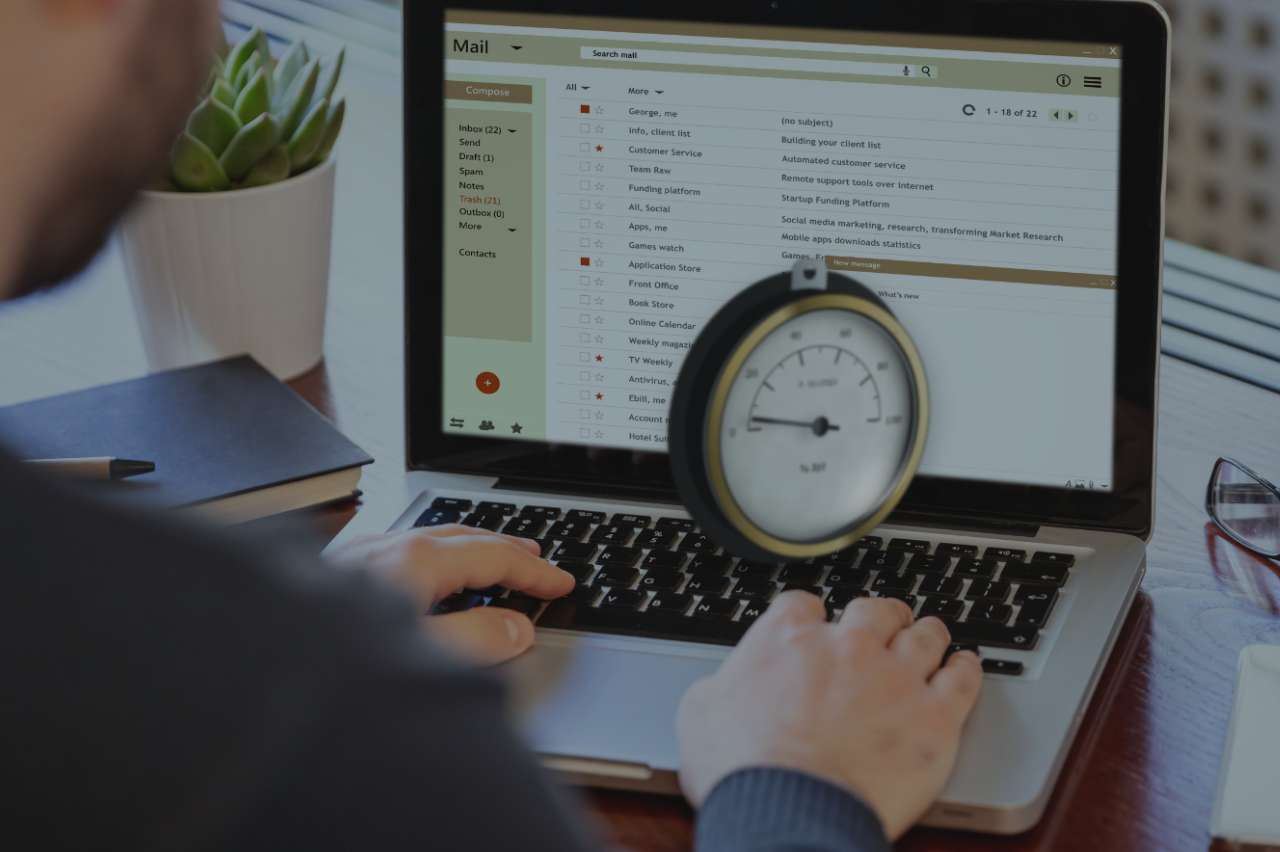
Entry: 5 %
